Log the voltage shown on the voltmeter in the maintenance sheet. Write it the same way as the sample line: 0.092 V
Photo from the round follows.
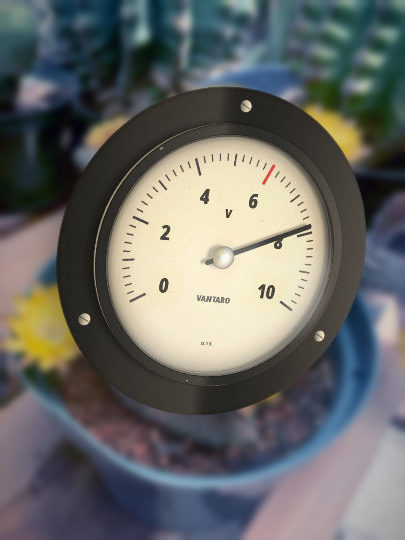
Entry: 7.8 V
